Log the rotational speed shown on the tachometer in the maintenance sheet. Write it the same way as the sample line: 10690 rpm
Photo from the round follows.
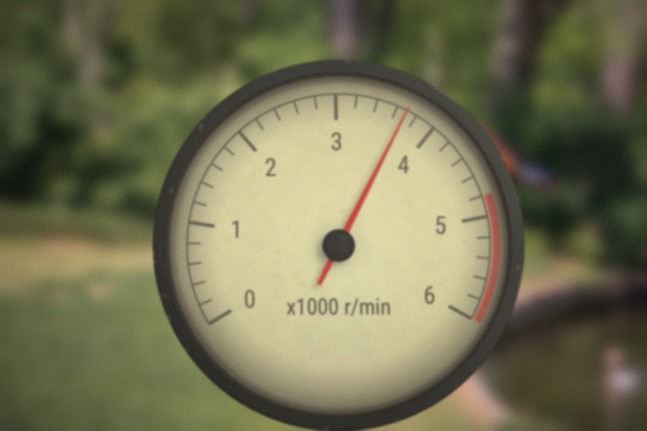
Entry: 3700 rpm
